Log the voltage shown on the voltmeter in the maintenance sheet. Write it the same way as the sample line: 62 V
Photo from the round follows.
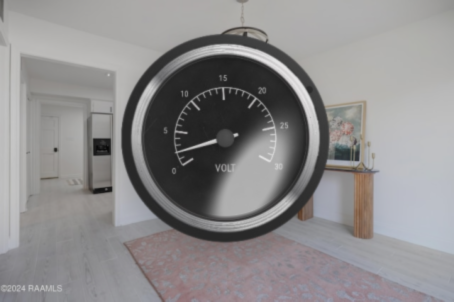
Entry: 2 V
